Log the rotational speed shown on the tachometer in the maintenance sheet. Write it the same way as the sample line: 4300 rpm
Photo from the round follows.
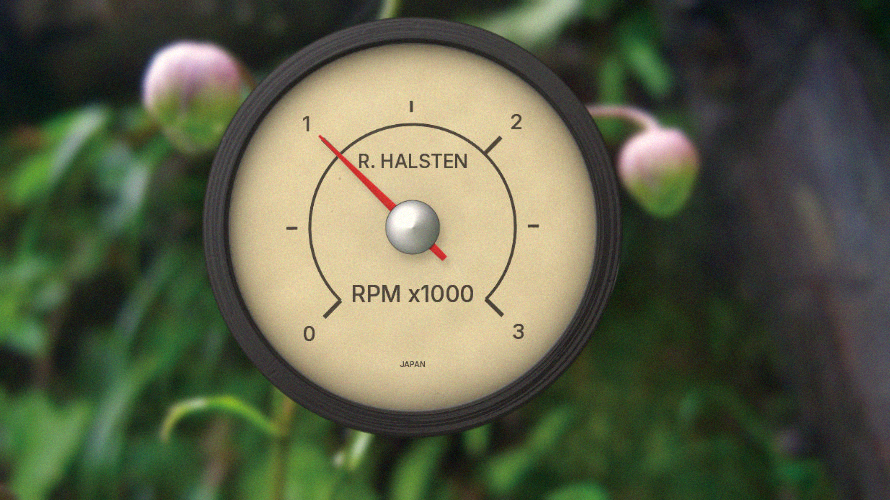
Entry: 1000 rpm
